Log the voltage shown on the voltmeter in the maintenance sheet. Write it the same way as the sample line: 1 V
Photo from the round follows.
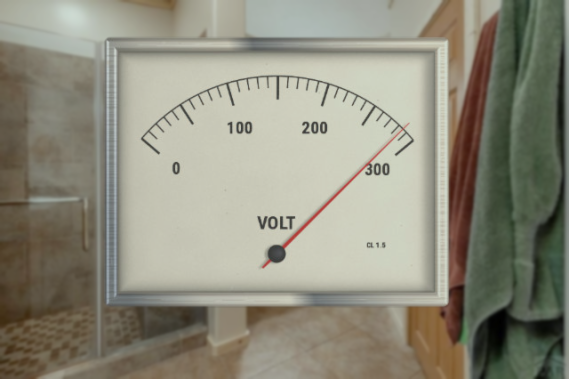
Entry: 285 V
